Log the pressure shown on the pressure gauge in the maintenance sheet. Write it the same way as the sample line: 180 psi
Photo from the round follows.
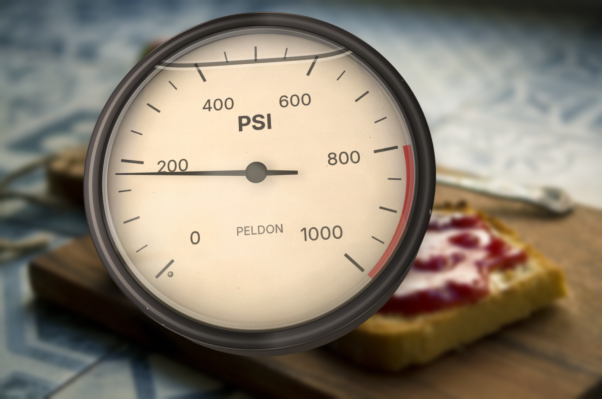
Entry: 175 psi
